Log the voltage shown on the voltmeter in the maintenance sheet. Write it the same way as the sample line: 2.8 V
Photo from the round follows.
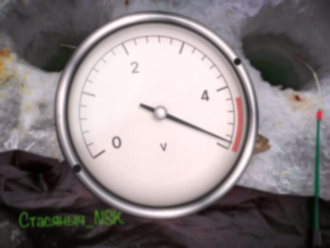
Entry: 4.9 V
